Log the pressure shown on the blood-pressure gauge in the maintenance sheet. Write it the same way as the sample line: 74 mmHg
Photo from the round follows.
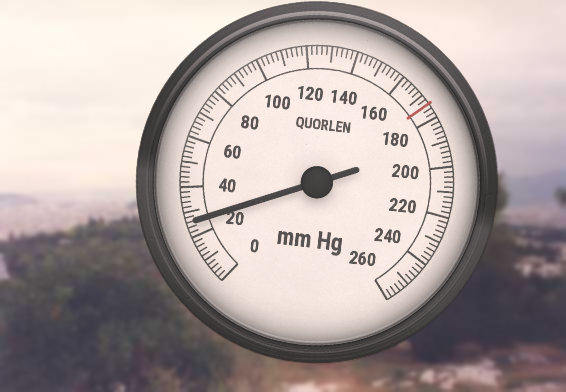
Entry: 26 mmHg
